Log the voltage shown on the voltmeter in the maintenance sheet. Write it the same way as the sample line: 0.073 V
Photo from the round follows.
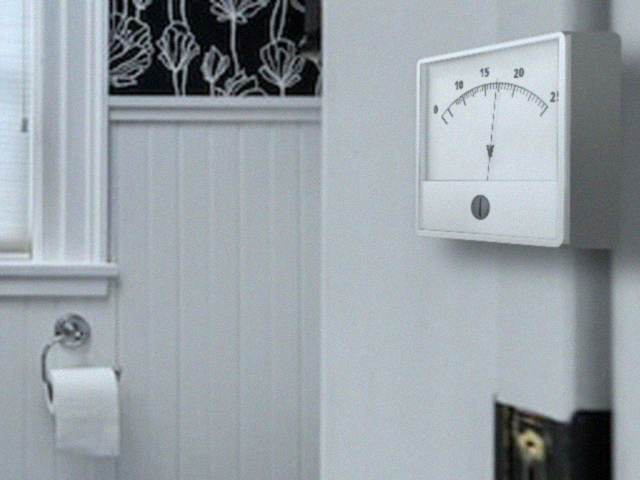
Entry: 17.5 V
